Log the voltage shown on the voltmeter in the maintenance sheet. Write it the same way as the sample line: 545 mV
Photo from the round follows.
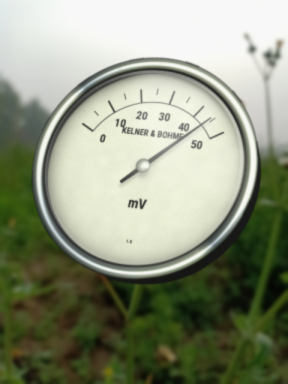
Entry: 45 mV
